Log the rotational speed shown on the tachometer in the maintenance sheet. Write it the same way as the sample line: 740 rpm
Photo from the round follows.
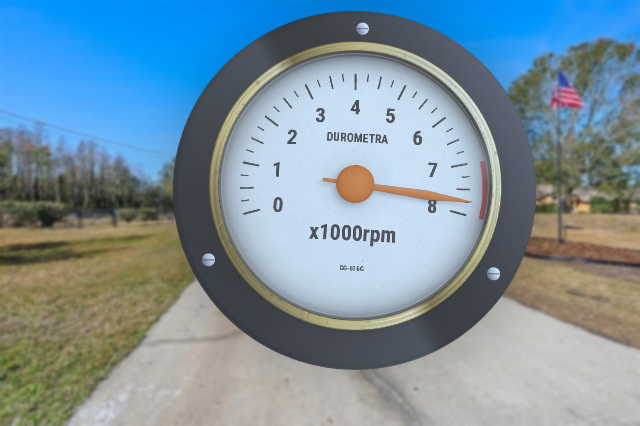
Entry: 7750 rpm
